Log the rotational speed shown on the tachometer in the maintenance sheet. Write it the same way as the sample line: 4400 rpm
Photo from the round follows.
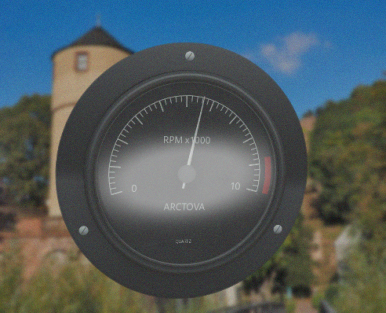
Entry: 5600 rpm
